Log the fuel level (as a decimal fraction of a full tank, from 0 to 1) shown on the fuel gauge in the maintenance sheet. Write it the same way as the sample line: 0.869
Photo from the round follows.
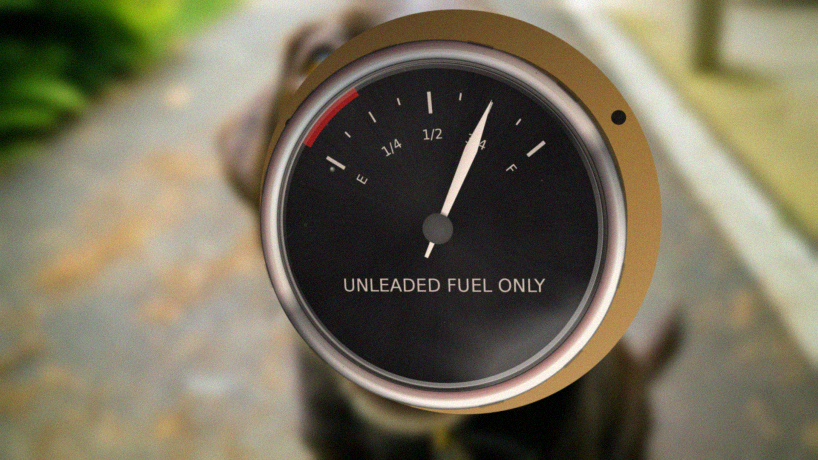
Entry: 0.75
